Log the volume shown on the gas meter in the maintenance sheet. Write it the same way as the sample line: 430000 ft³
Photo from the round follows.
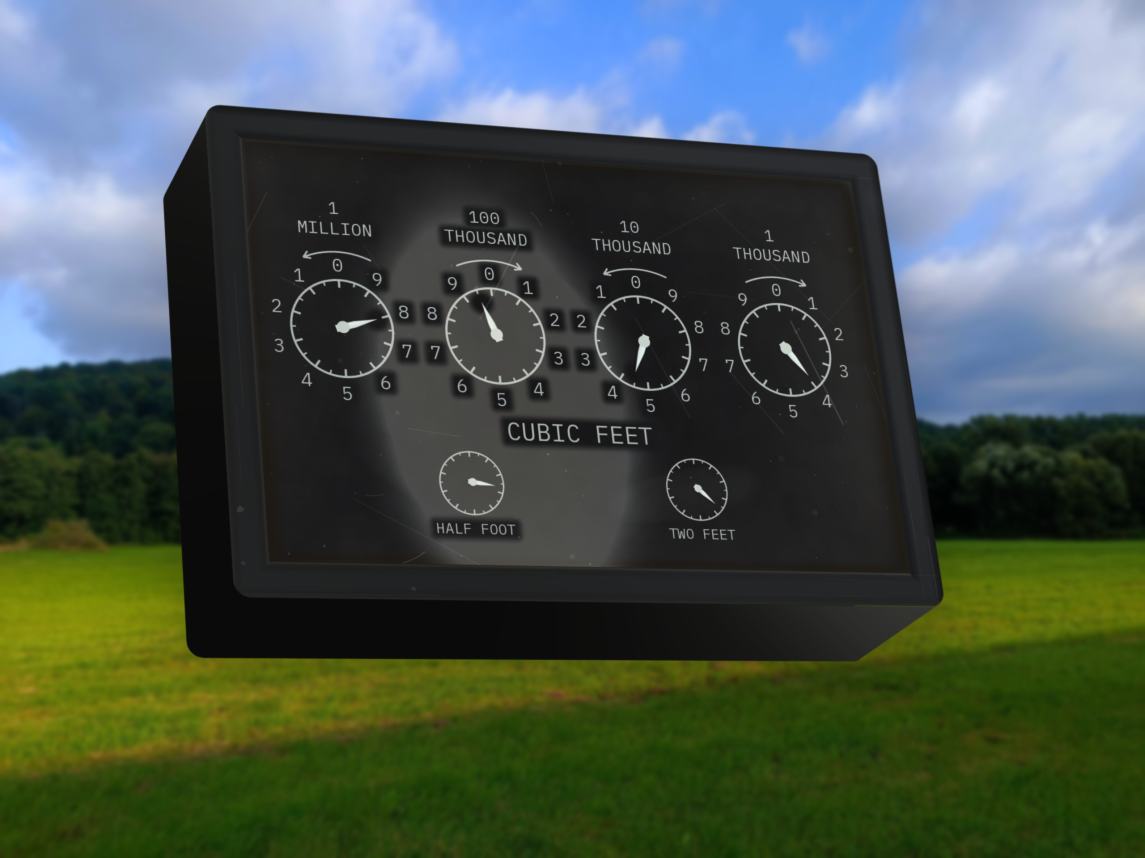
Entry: 794400 ft³
